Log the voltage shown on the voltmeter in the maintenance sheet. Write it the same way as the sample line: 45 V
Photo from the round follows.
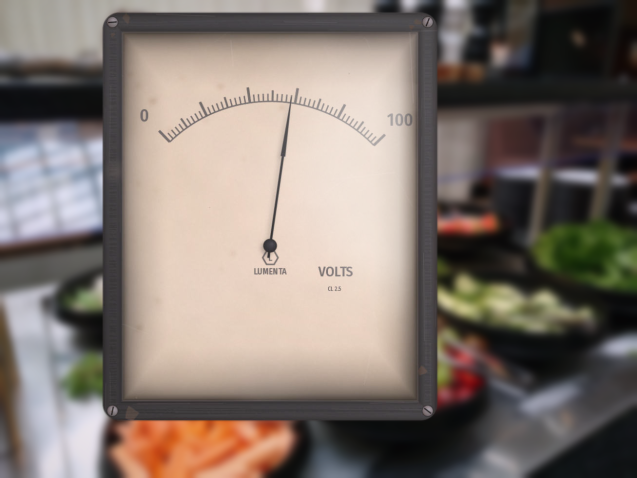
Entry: 58 V
